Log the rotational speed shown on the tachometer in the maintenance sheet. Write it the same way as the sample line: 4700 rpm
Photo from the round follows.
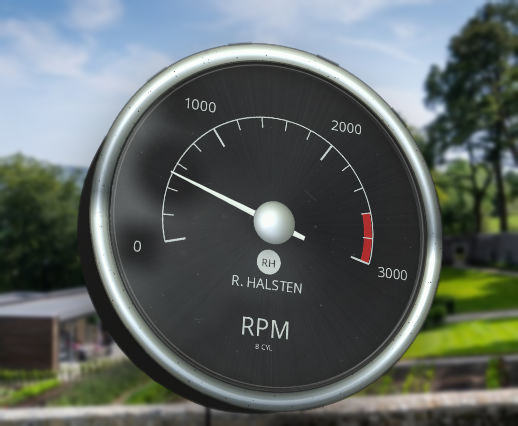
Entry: 500 rpm
